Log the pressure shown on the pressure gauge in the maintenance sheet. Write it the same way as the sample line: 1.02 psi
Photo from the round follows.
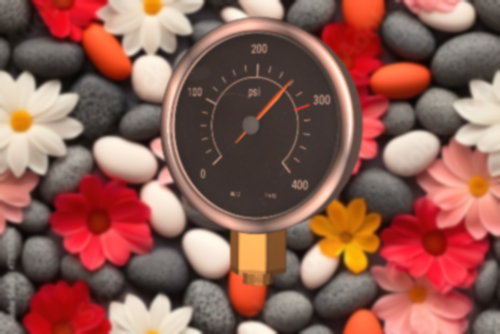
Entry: 260 psi
